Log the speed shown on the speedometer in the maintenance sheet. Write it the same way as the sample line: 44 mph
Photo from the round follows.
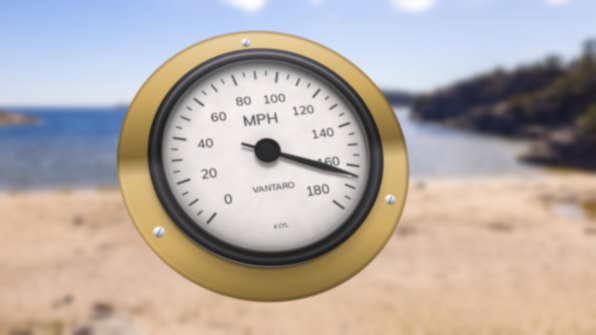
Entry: 165 mph
